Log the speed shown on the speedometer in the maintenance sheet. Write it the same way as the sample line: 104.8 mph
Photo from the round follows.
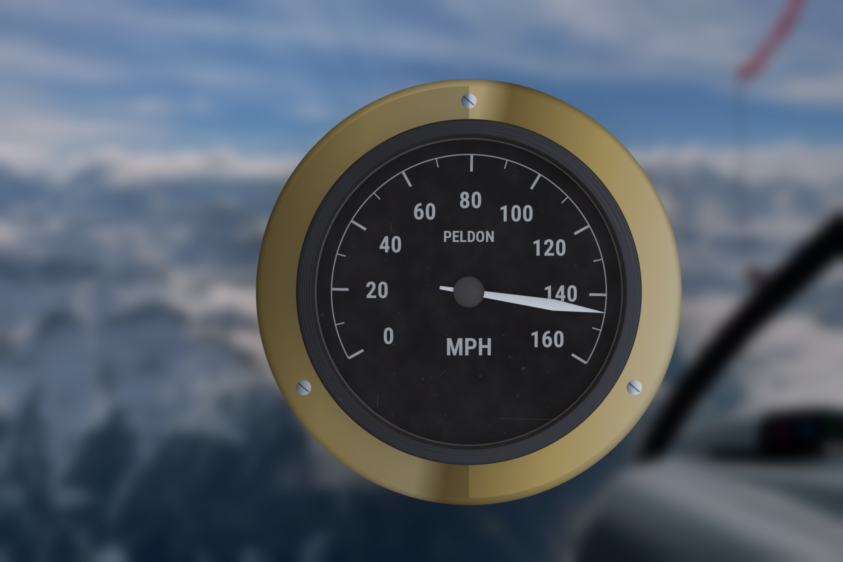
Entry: 145 mph
